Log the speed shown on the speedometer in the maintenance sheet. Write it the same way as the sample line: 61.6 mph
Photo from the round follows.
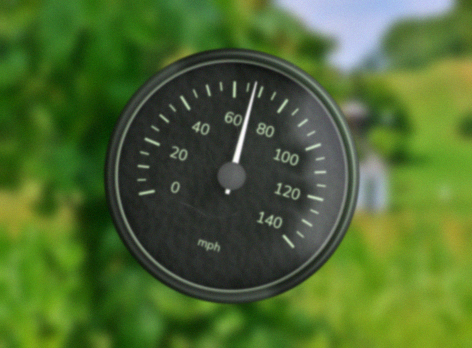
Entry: 67.5 mph
